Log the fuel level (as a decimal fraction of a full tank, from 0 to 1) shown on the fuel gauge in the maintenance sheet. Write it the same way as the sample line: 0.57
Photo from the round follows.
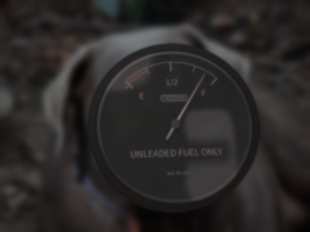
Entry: 0.875
